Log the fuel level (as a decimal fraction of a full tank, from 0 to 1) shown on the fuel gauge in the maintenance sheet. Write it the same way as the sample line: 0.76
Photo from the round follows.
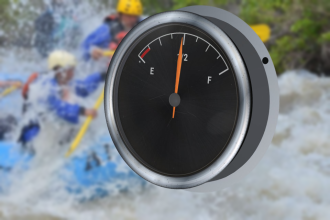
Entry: 0.5
